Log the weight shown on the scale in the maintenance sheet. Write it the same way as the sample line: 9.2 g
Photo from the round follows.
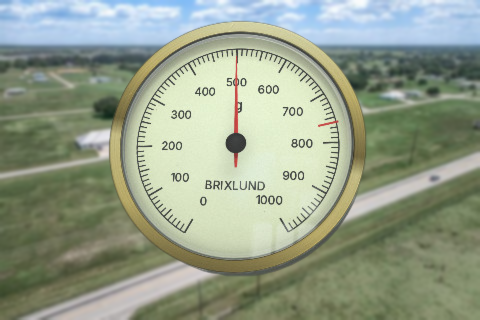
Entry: 500 g
